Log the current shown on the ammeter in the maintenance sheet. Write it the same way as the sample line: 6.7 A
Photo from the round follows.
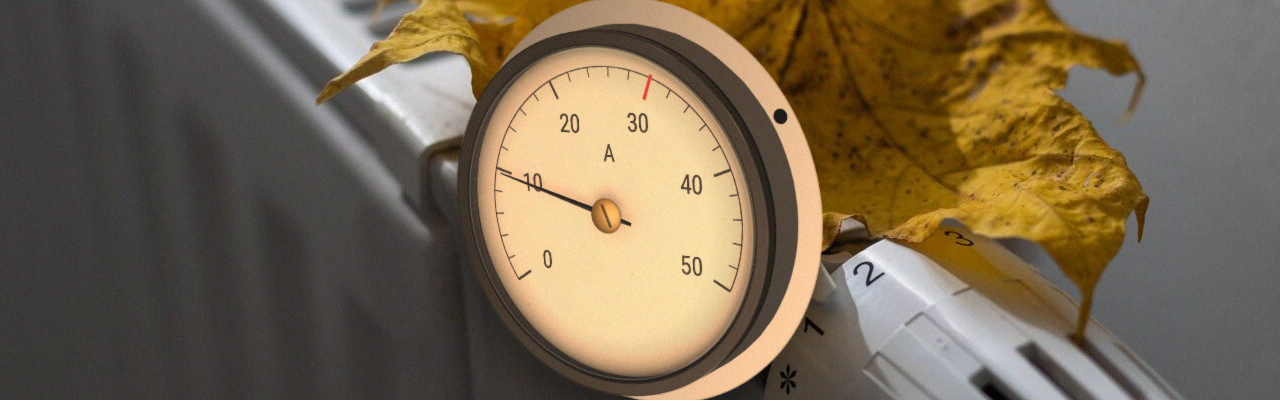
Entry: 10 A
